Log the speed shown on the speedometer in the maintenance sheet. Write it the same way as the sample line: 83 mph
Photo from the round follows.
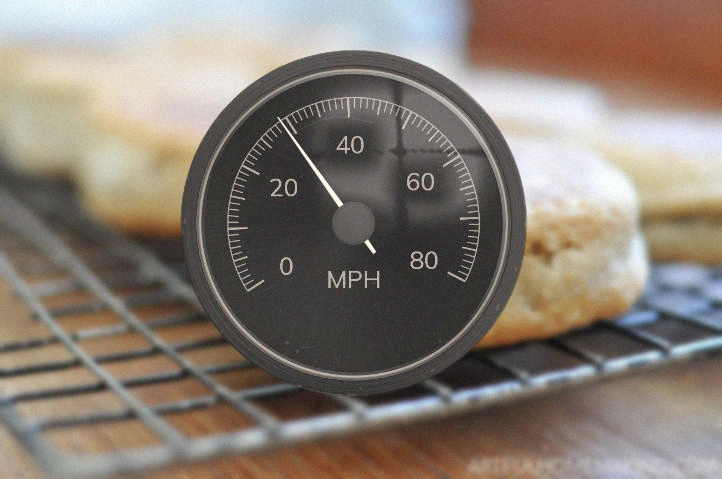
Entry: 29 mph
